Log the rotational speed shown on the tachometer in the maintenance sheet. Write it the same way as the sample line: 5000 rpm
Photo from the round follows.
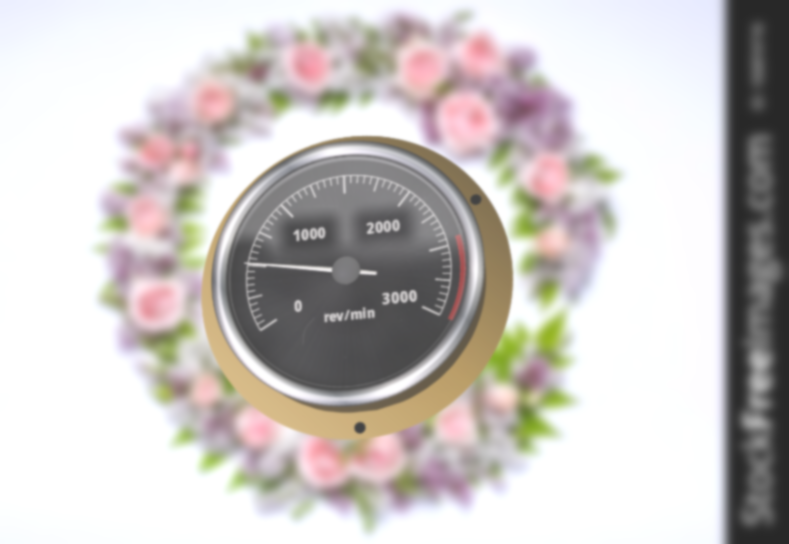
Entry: 500 rpm
